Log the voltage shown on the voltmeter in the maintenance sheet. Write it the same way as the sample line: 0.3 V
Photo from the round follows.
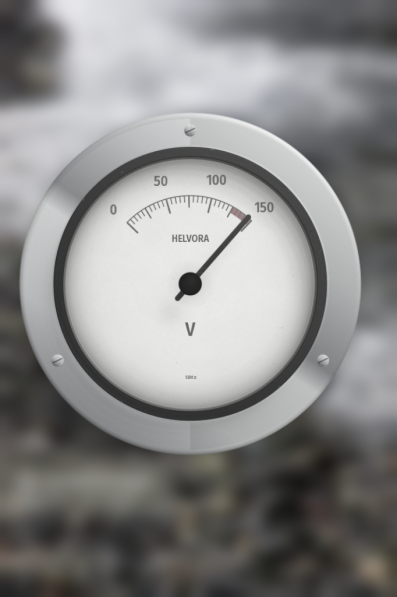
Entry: 145 V
